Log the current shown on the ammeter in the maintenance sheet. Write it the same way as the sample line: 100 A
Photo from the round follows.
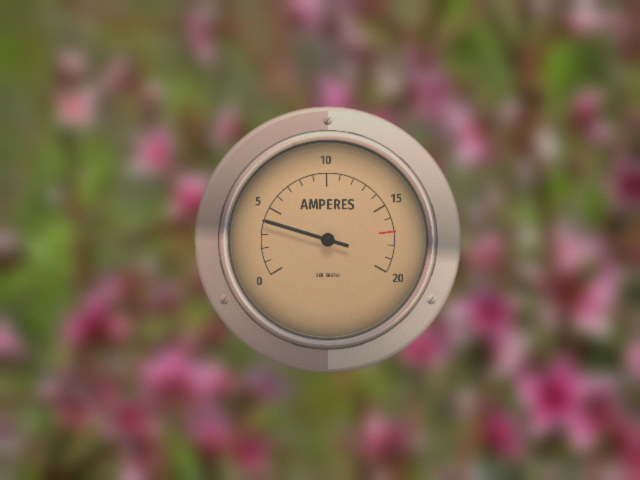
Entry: 4 A
